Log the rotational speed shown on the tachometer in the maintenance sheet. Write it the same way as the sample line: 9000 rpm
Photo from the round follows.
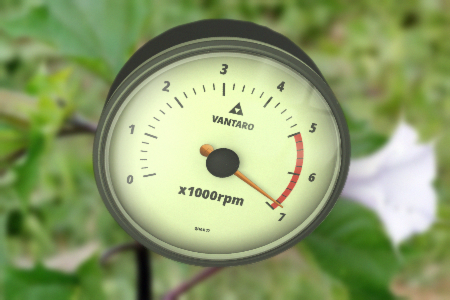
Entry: 6800 rpm
